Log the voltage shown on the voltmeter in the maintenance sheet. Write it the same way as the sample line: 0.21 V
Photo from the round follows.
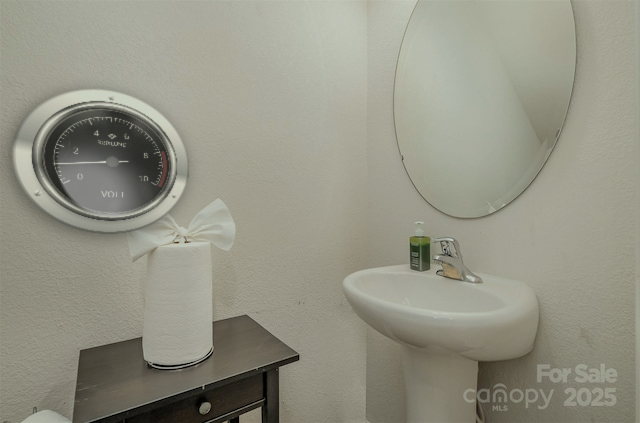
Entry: 1 V
